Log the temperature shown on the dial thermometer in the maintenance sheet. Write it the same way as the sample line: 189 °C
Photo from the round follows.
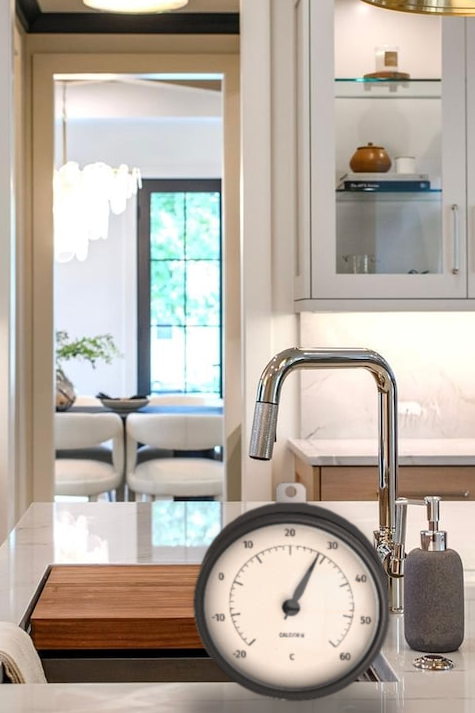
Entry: 28 °C
